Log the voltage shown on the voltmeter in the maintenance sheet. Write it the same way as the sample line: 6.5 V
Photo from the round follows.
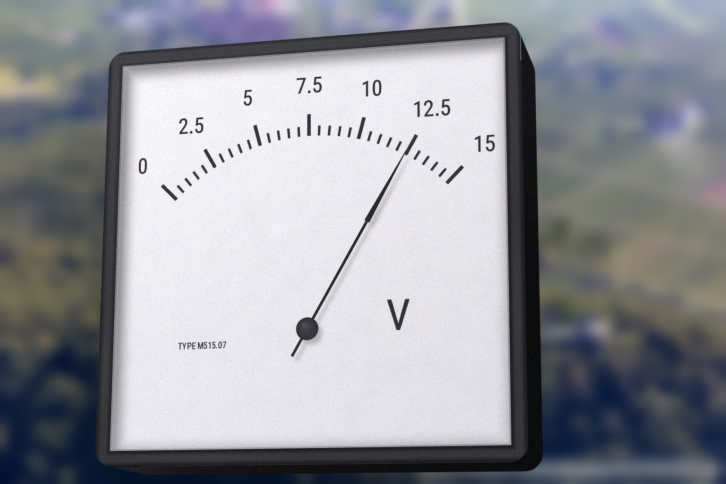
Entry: 12.5 V
